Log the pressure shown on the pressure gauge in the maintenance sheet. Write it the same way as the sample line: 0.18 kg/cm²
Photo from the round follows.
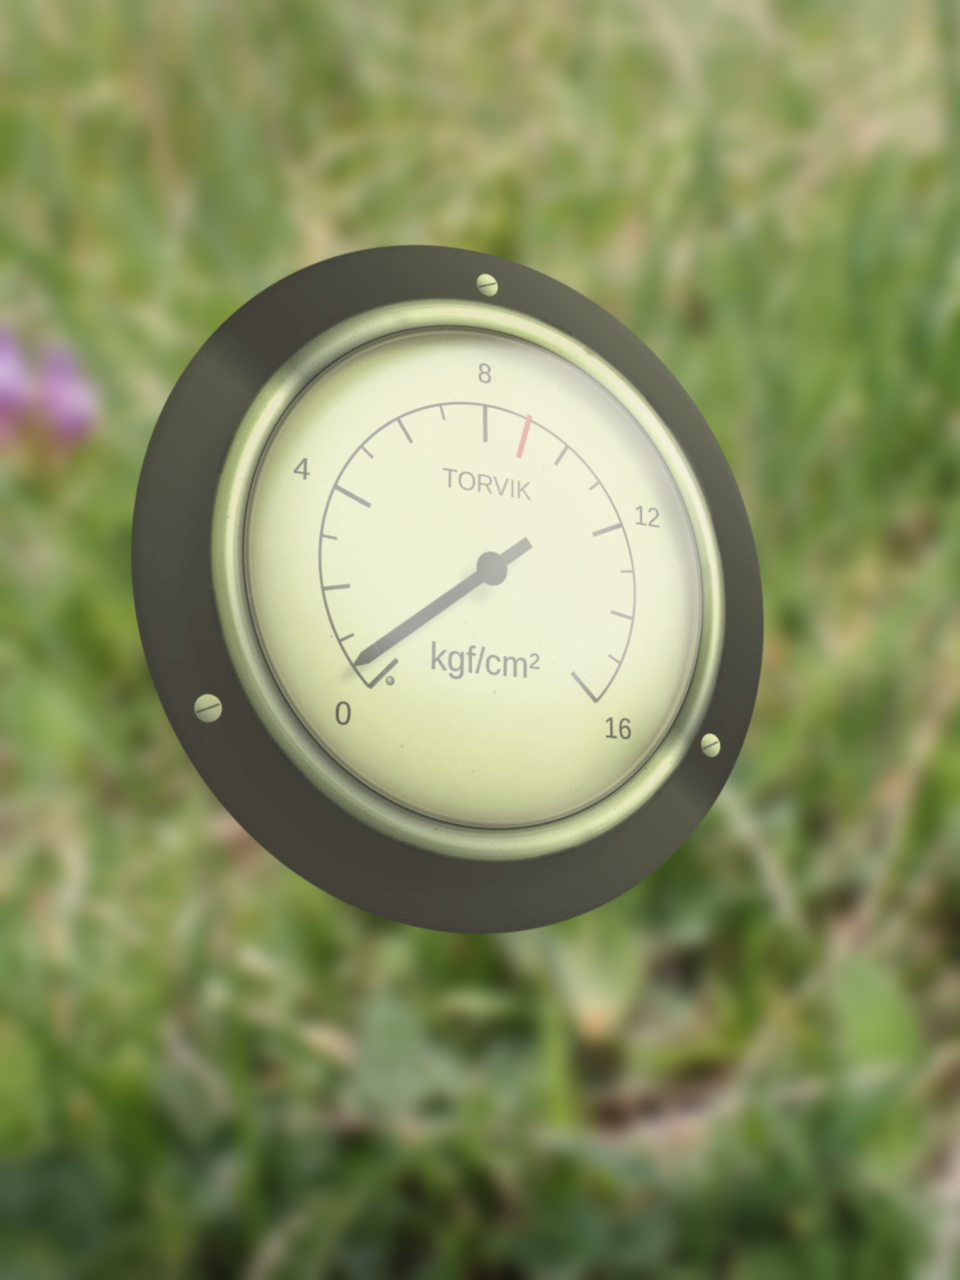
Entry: 0.5 kg/cm²
